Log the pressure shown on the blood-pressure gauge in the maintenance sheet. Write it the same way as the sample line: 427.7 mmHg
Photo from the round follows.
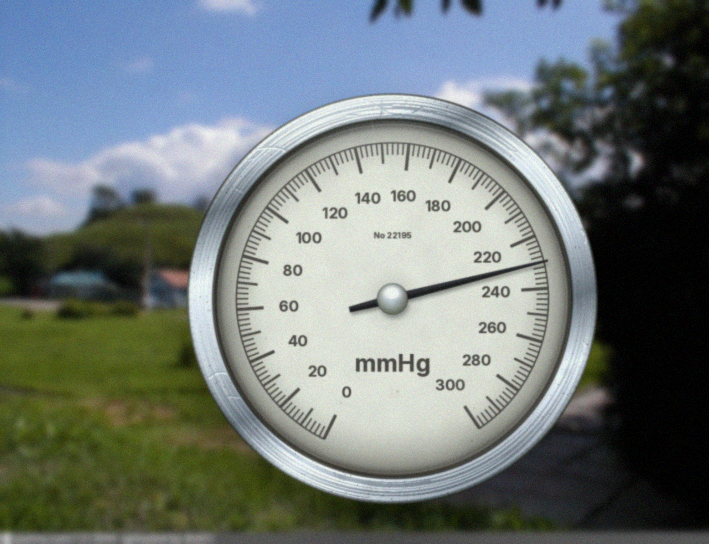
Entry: 230 mmHg
